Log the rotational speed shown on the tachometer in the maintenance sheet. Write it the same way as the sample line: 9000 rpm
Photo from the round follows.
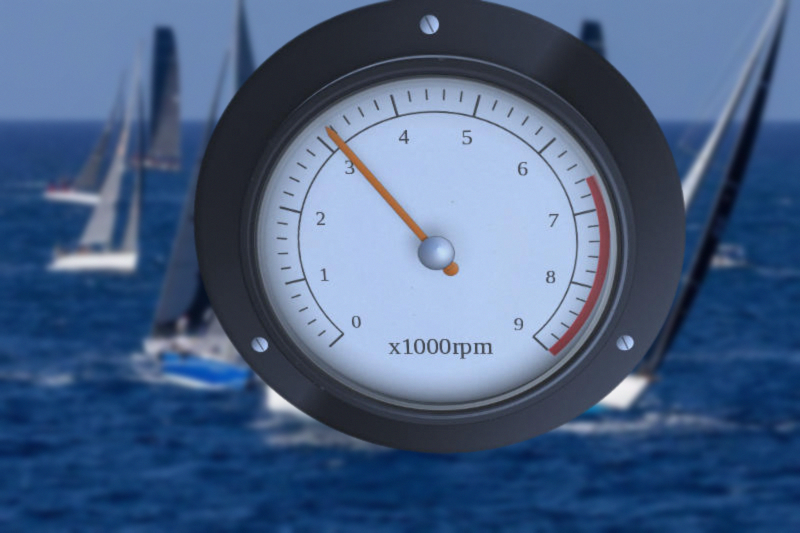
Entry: 3200 rpm
